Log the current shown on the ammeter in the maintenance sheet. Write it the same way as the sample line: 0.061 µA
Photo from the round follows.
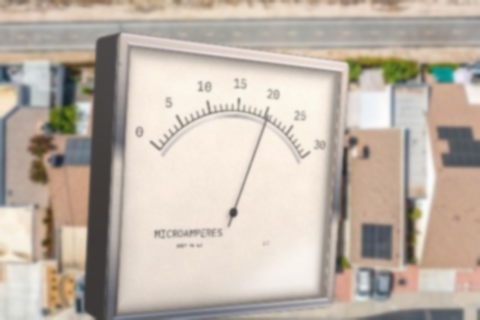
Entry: 20 µA
